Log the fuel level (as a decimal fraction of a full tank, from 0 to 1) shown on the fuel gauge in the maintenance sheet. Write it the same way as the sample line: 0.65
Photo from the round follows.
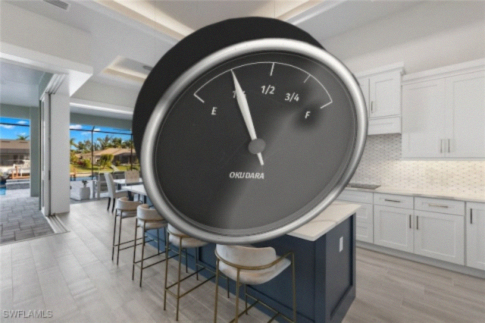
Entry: 0.25
